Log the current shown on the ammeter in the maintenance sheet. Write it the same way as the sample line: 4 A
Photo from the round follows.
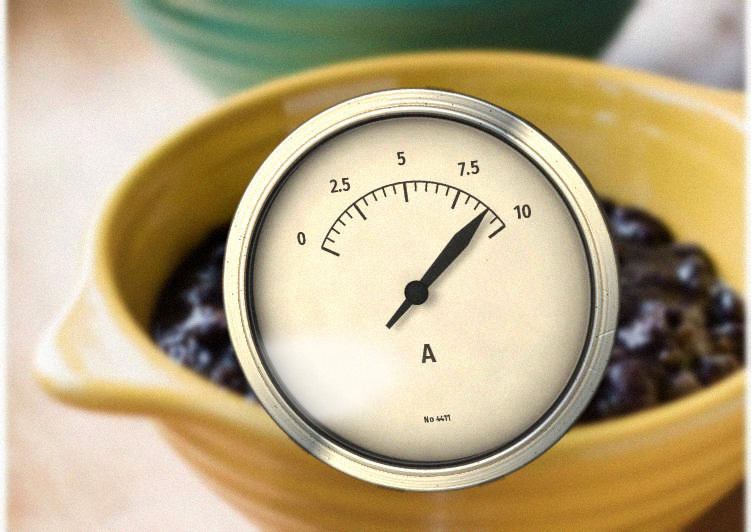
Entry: 9 A
